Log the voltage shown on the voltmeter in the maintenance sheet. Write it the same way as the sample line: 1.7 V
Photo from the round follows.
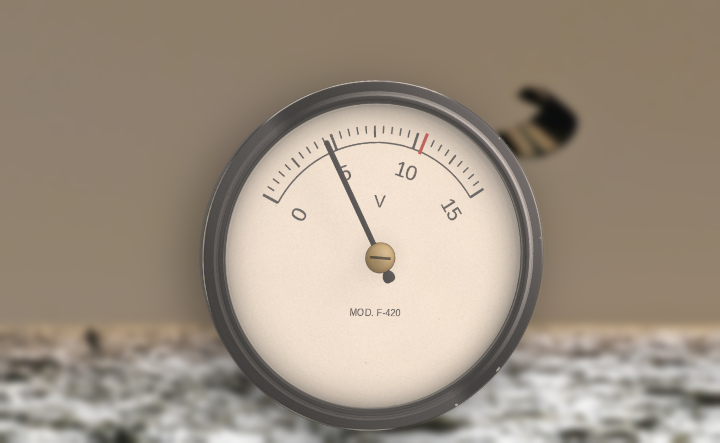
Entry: 4.5 V
